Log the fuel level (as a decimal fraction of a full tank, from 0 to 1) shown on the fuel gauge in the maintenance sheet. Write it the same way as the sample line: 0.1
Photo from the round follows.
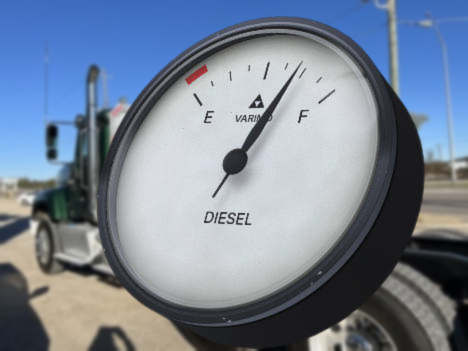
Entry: 0.75
